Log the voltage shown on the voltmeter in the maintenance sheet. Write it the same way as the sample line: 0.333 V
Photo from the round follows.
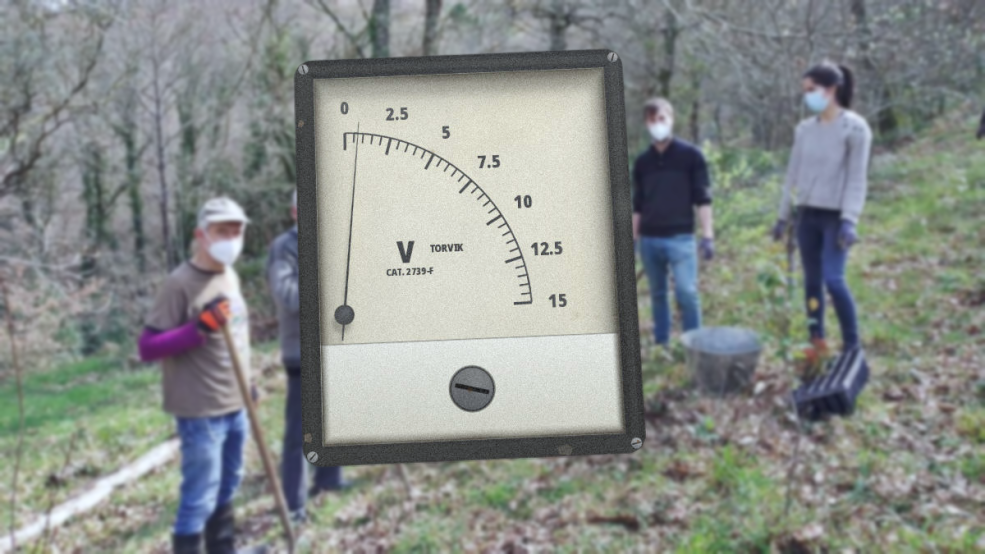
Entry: 0.75 V
